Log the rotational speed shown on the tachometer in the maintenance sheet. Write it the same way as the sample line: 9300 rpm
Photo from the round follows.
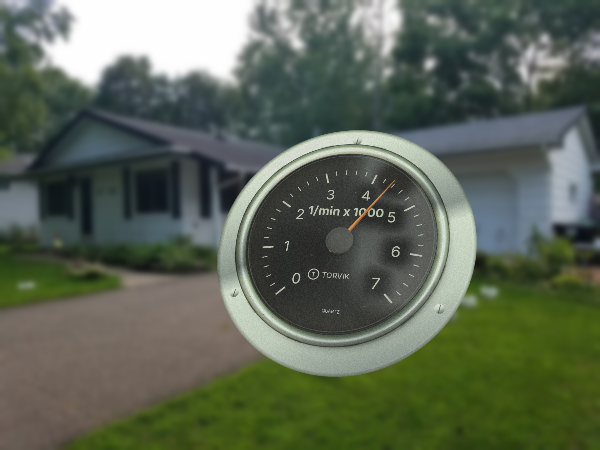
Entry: 4400 rpm
